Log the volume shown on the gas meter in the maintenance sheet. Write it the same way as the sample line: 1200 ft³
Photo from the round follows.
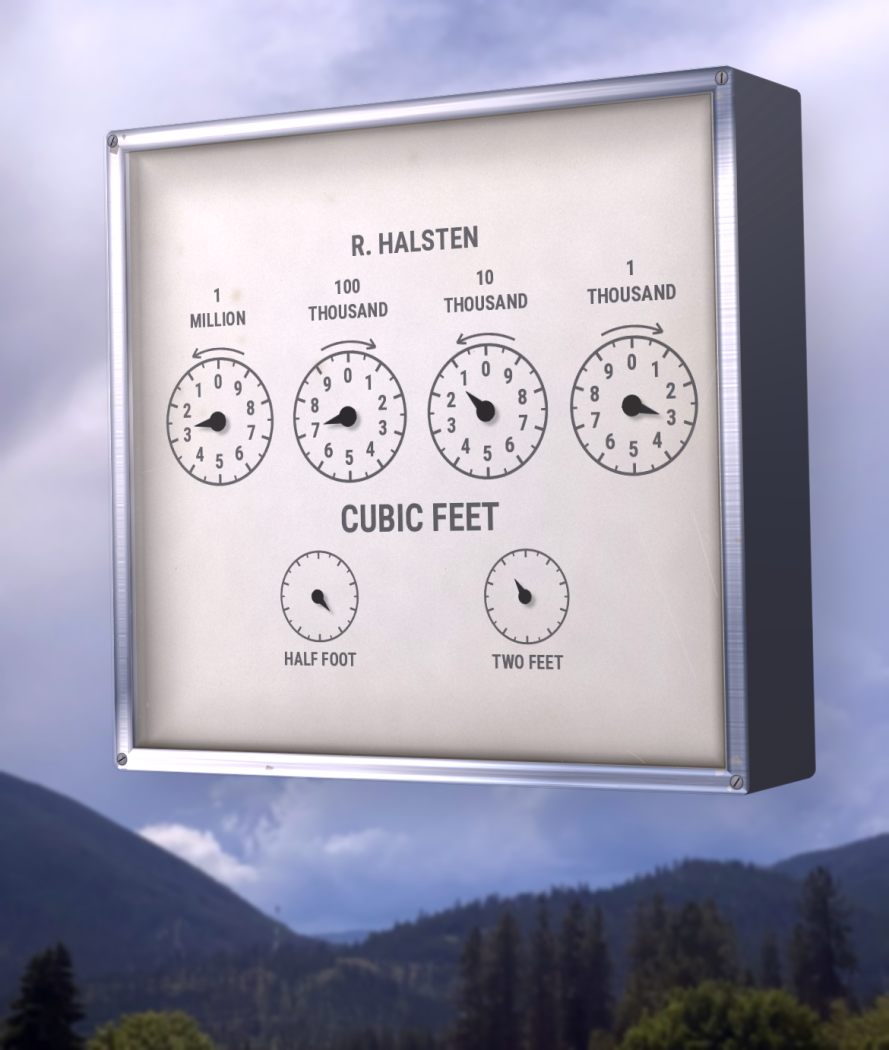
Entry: 271300 ft³
